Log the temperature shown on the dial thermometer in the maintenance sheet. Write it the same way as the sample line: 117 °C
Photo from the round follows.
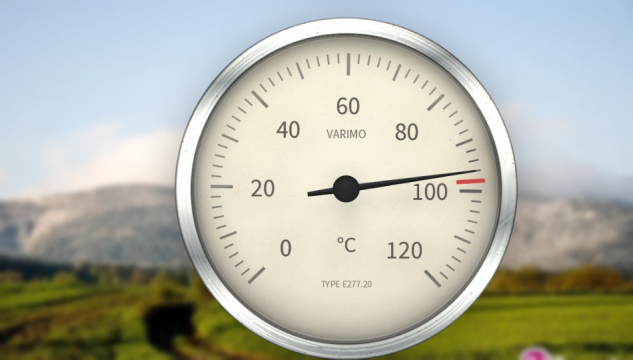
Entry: 96 °C
